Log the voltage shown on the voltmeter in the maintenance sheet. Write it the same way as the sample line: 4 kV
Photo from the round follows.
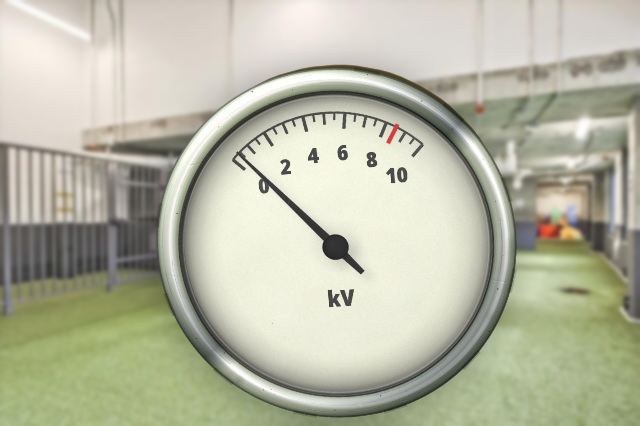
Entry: 0.5 kV
